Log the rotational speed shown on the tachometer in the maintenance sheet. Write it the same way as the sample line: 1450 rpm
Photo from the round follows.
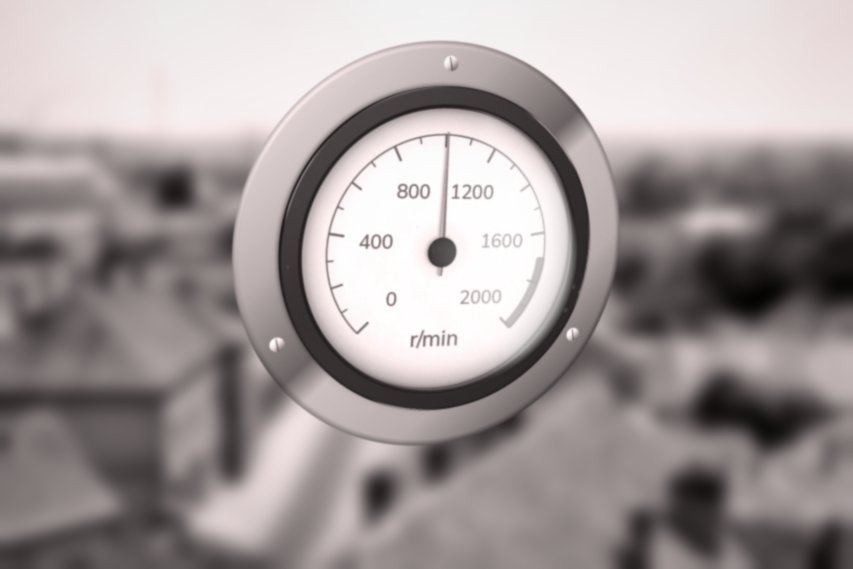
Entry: 1000 rpm
